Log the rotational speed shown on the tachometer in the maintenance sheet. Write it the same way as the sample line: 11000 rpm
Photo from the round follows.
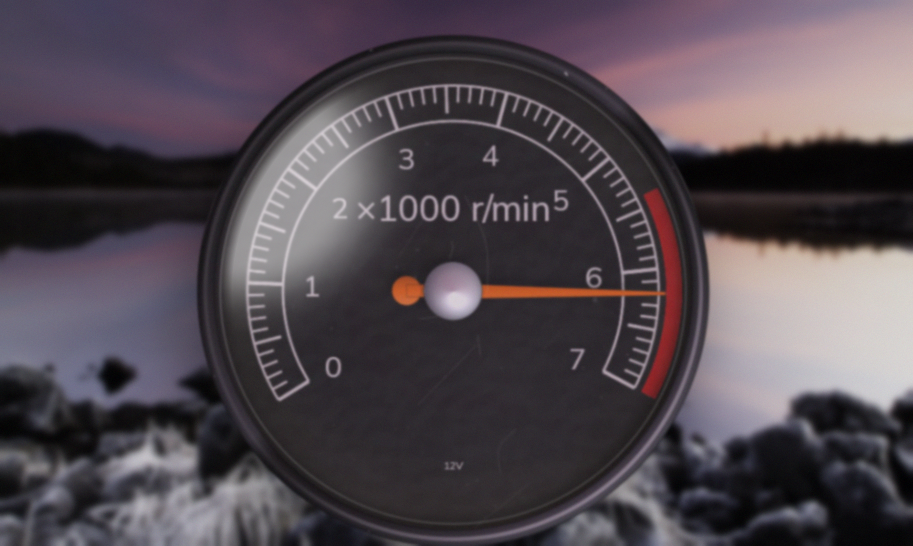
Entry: 6200 rpm
